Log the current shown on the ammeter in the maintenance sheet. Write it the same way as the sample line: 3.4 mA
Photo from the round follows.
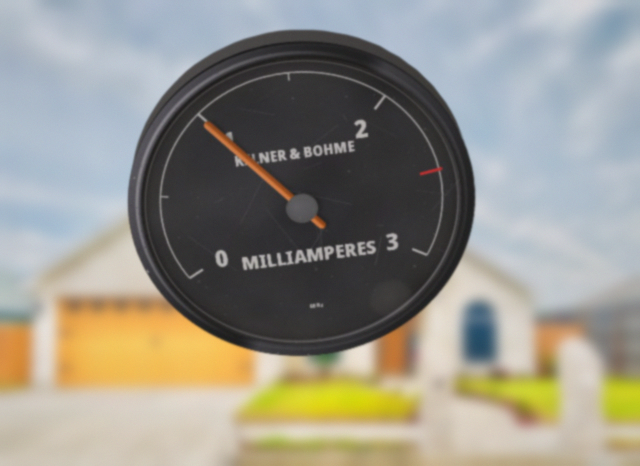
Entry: 1 mA
